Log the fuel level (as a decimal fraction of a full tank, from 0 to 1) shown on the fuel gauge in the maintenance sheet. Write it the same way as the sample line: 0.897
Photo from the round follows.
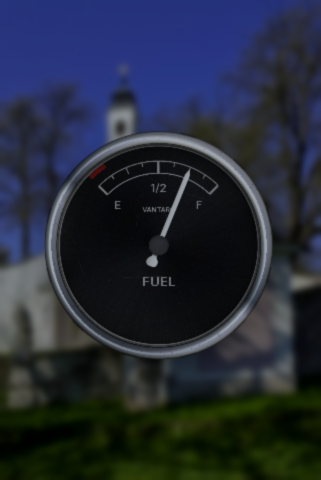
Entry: 0.75
